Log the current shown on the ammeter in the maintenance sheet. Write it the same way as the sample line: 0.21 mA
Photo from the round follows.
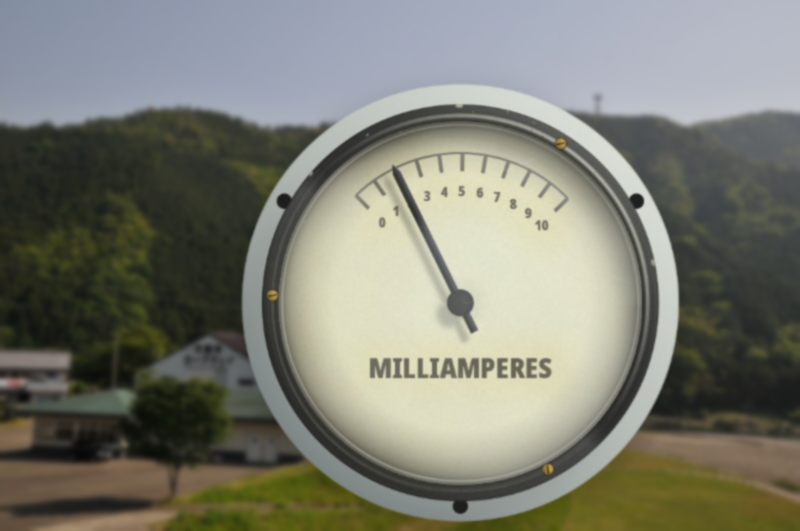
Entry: 2 mA
